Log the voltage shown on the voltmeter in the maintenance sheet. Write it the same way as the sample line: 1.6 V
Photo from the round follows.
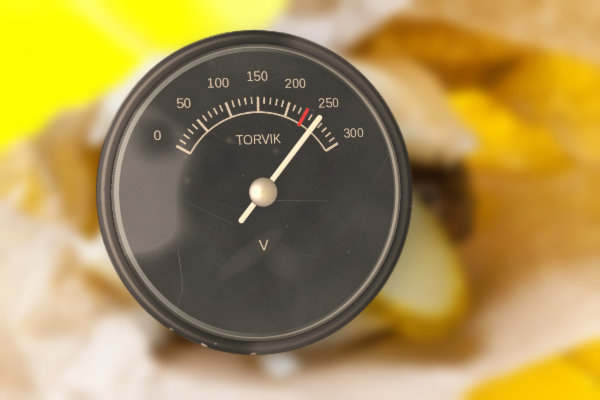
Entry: 250 V
